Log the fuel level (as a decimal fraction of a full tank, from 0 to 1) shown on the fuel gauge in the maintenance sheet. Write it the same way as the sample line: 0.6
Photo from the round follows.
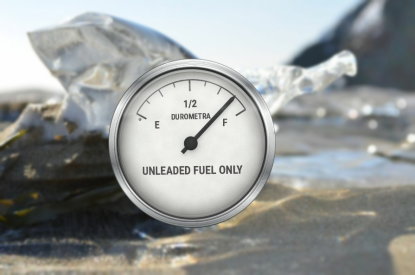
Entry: 0.875
